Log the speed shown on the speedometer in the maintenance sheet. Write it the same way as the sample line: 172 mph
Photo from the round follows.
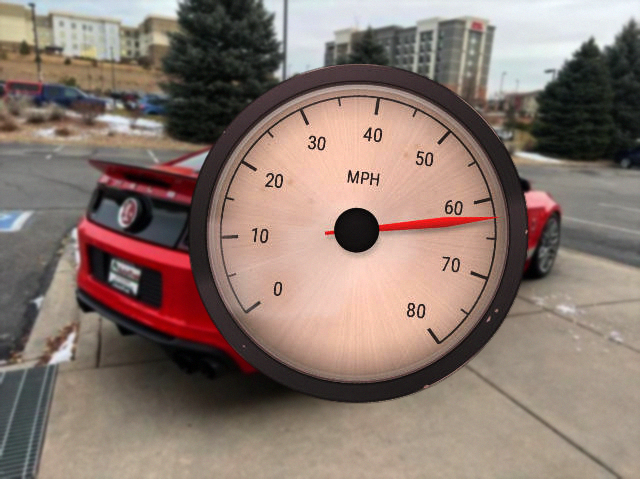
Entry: 62.5 mph
